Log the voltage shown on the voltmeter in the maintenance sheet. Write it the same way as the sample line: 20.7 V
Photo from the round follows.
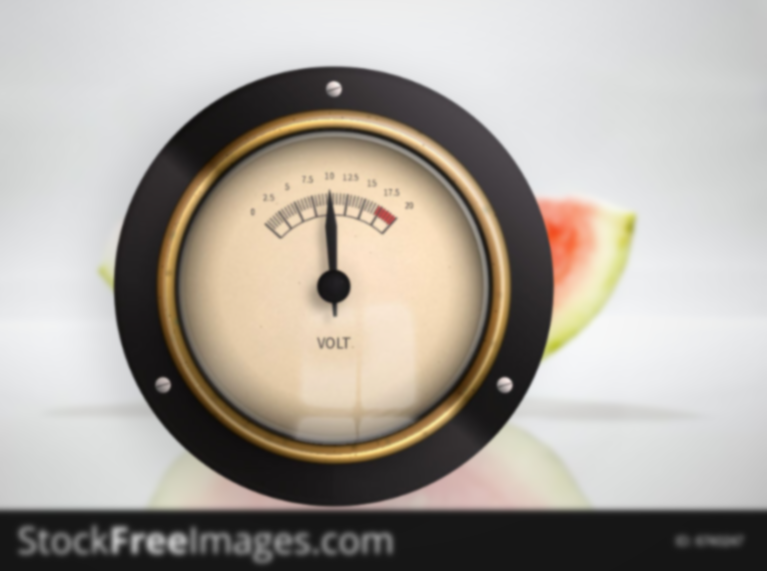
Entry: 10 V
